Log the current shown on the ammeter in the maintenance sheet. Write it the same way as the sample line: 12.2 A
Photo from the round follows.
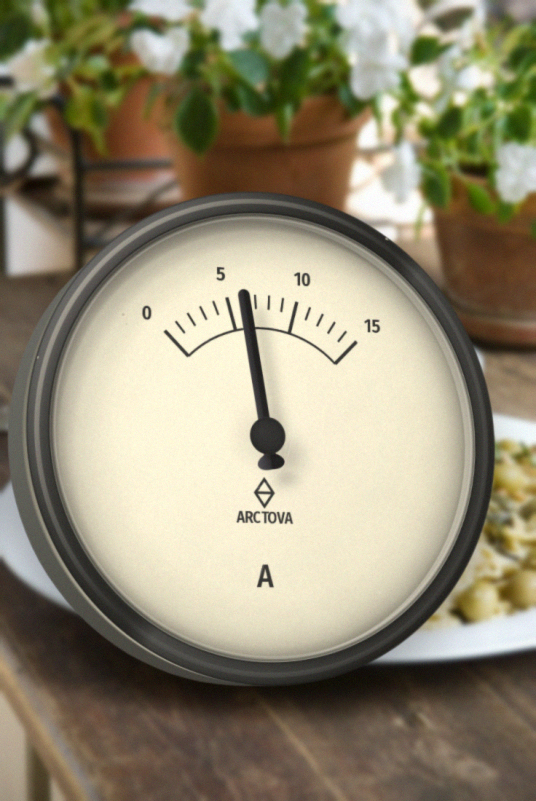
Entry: 6 A
